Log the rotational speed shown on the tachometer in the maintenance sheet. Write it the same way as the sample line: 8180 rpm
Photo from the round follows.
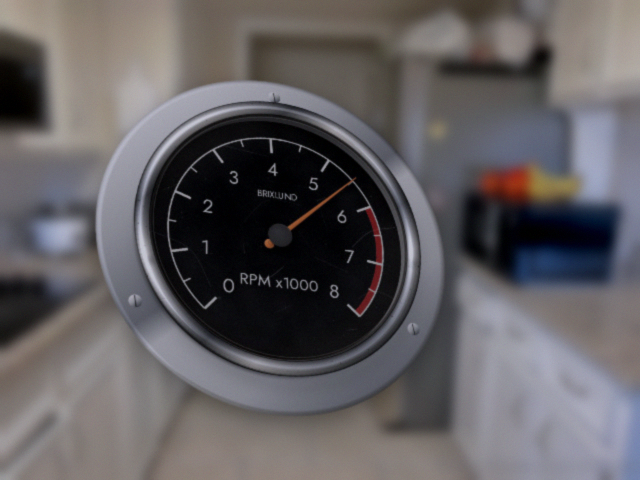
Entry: 5500 rpm
